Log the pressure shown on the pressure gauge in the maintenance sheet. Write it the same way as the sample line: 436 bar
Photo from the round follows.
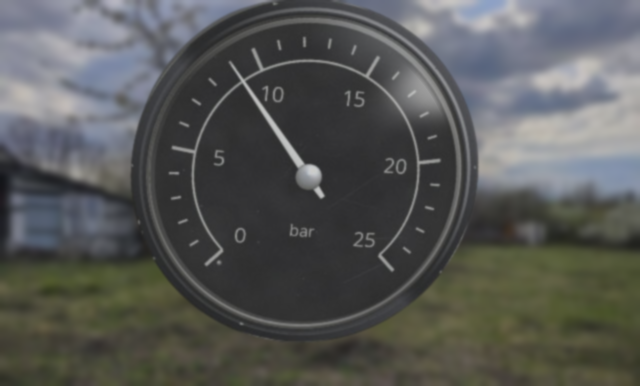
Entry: 9 bar
